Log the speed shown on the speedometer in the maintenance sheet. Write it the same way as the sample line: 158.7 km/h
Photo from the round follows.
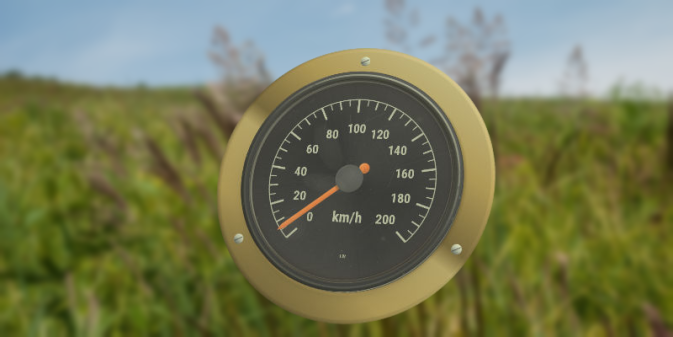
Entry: 5 km/h
